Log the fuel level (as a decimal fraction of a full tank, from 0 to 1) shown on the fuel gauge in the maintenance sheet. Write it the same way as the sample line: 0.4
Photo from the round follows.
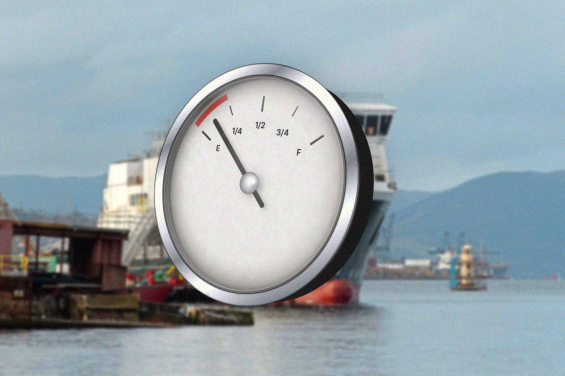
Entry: 0.125
